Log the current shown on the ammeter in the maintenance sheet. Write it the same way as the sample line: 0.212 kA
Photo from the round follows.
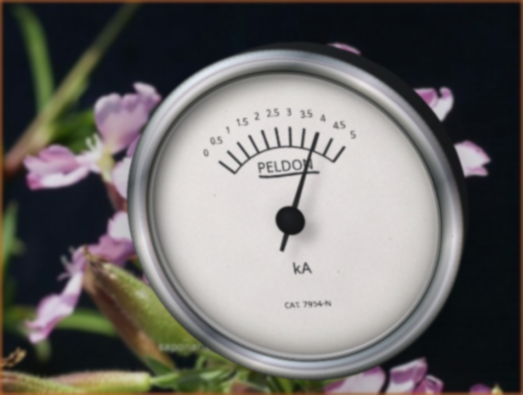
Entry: 4 kA
